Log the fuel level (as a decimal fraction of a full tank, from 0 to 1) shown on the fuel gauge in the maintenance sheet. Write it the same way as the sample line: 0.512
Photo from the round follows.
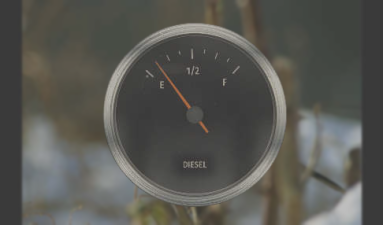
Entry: 0.125
